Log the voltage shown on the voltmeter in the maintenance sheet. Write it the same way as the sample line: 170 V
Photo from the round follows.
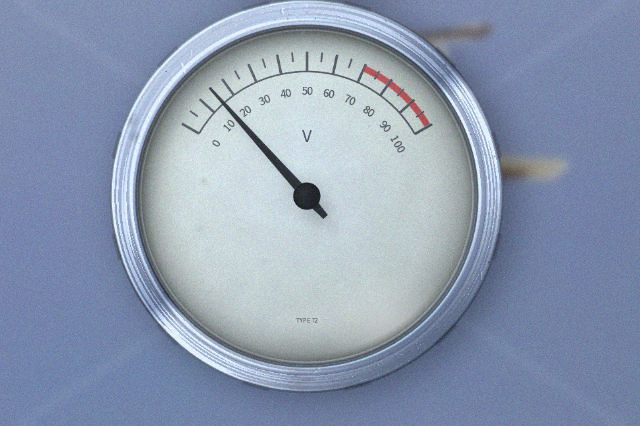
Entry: 15 V
